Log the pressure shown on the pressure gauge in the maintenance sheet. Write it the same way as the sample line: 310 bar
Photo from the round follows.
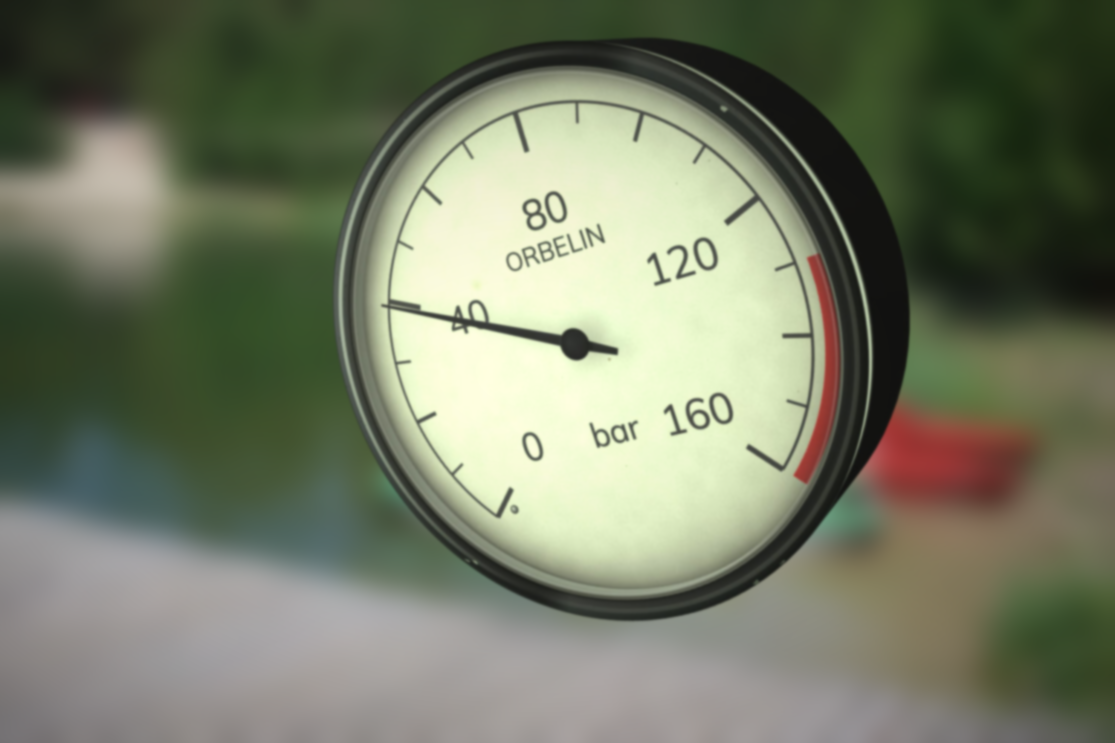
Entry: 40 bar
